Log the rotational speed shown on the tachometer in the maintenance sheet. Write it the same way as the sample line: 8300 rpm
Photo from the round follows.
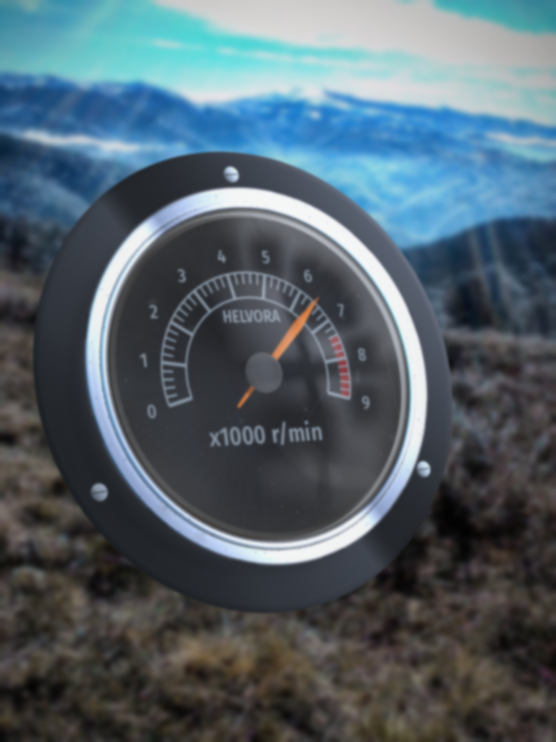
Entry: 6400 rpm
